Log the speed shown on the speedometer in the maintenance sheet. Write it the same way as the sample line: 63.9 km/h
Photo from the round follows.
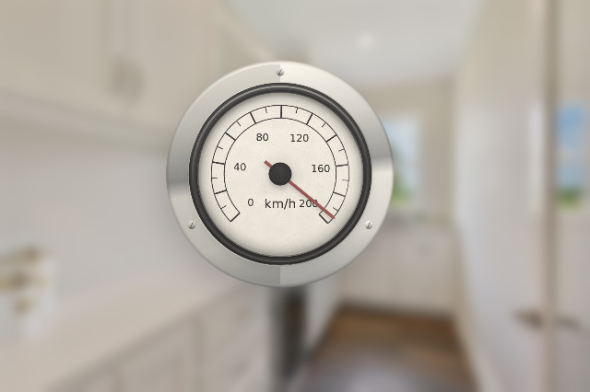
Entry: 195 km/h
